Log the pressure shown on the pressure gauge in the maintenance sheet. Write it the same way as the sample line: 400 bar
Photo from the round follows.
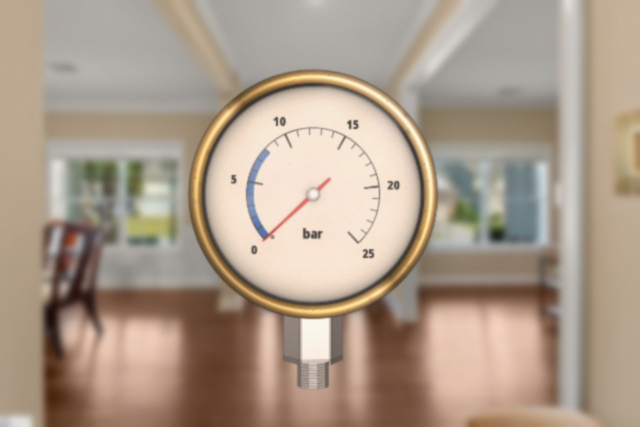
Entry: 0 bar
